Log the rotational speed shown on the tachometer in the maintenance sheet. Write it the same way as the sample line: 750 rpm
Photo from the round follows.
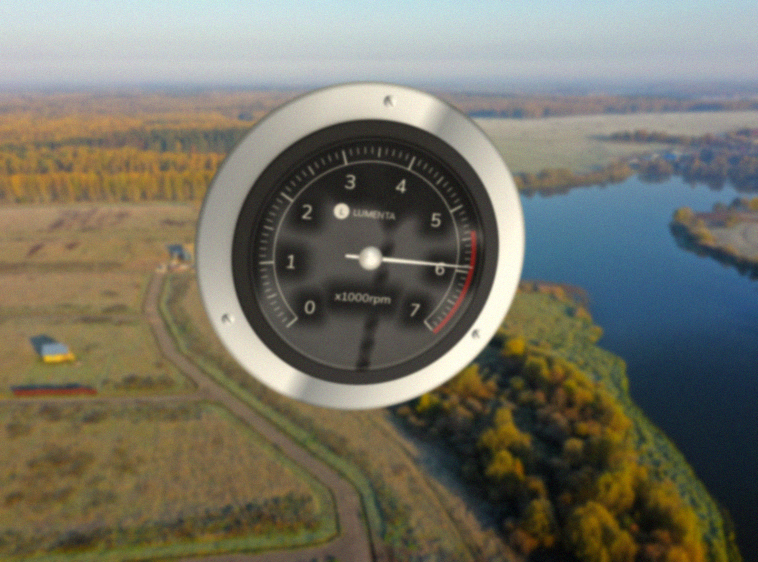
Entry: 5900 rpm
